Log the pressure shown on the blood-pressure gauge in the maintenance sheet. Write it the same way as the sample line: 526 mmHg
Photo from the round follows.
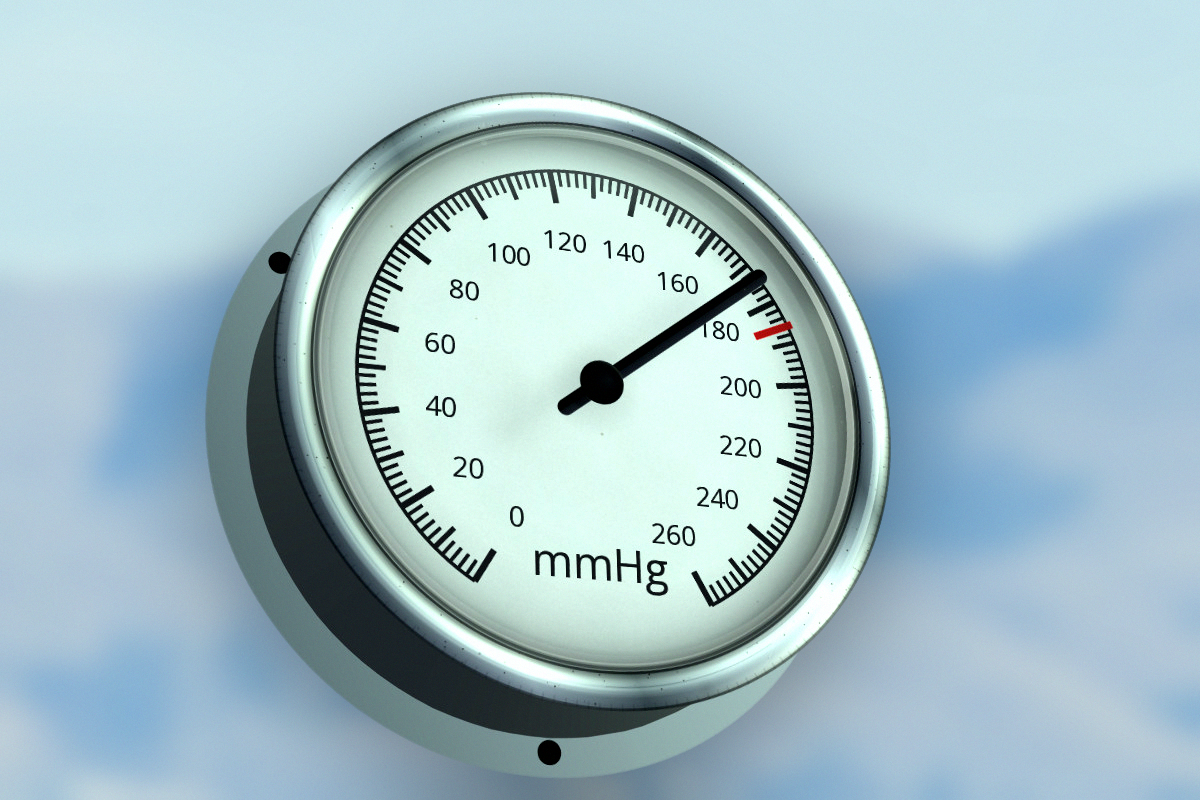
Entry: 174 mmHg
